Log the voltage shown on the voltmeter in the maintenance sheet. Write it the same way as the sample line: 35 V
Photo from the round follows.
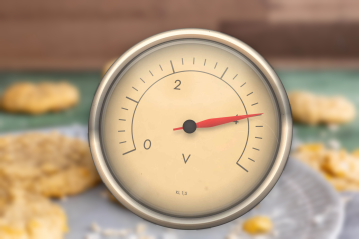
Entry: 4 V
